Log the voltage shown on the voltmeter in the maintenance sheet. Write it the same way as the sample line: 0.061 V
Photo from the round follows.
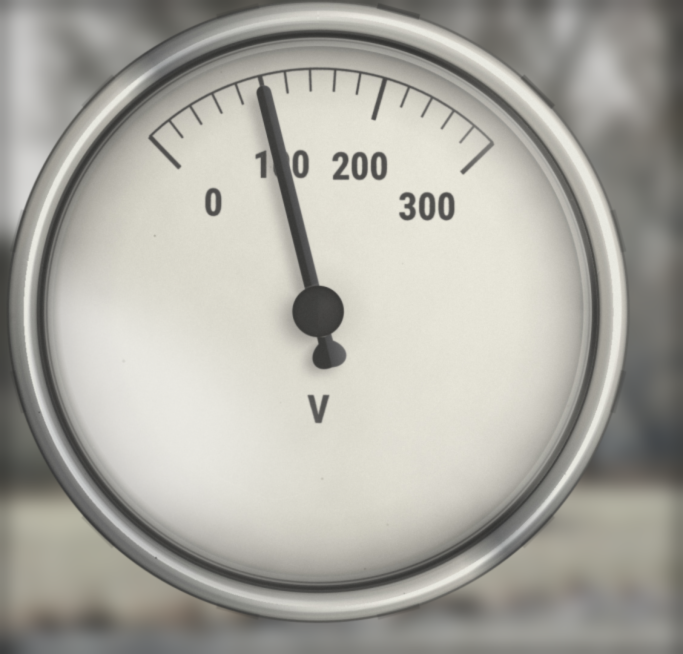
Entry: 100 V
